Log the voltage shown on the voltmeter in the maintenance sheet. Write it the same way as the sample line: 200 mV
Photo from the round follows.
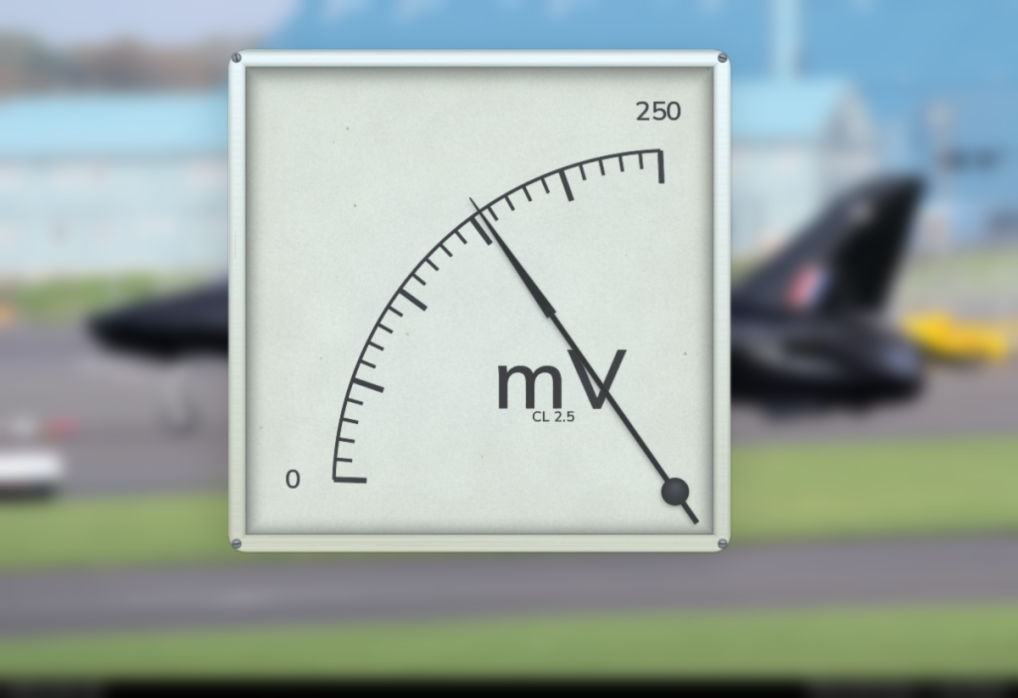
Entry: 155 mV
